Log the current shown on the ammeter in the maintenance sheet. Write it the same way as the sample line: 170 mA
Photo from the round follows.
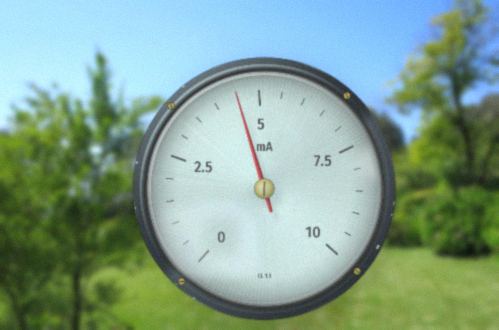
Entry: 4.5 mA
